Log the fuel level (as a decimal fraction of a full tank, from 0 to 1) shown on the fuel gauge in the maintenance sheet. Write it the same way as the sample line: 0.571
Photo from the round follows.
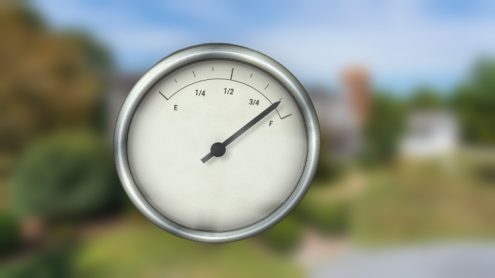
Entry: 0.875
